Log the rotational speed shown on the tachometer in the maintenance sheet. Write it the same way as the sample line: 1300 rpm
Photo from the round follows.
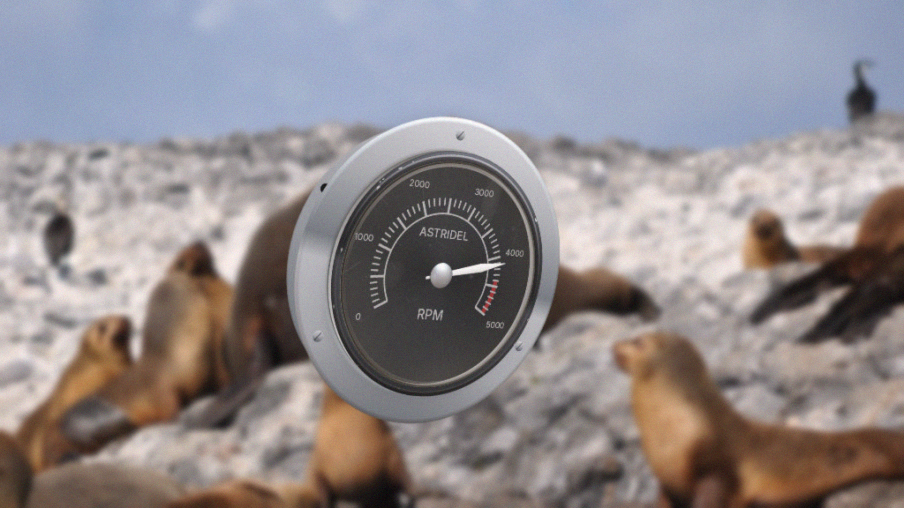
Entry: 4100 rpm
